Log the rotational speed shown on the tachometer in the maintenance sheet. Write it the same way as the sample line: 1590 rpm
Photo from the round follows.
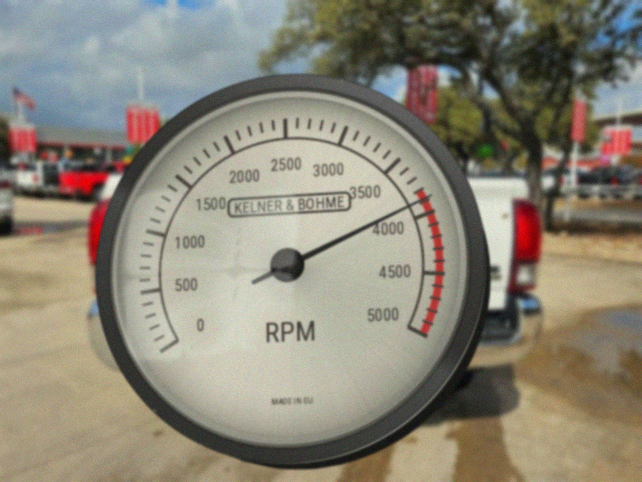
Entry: 3900 rpm
